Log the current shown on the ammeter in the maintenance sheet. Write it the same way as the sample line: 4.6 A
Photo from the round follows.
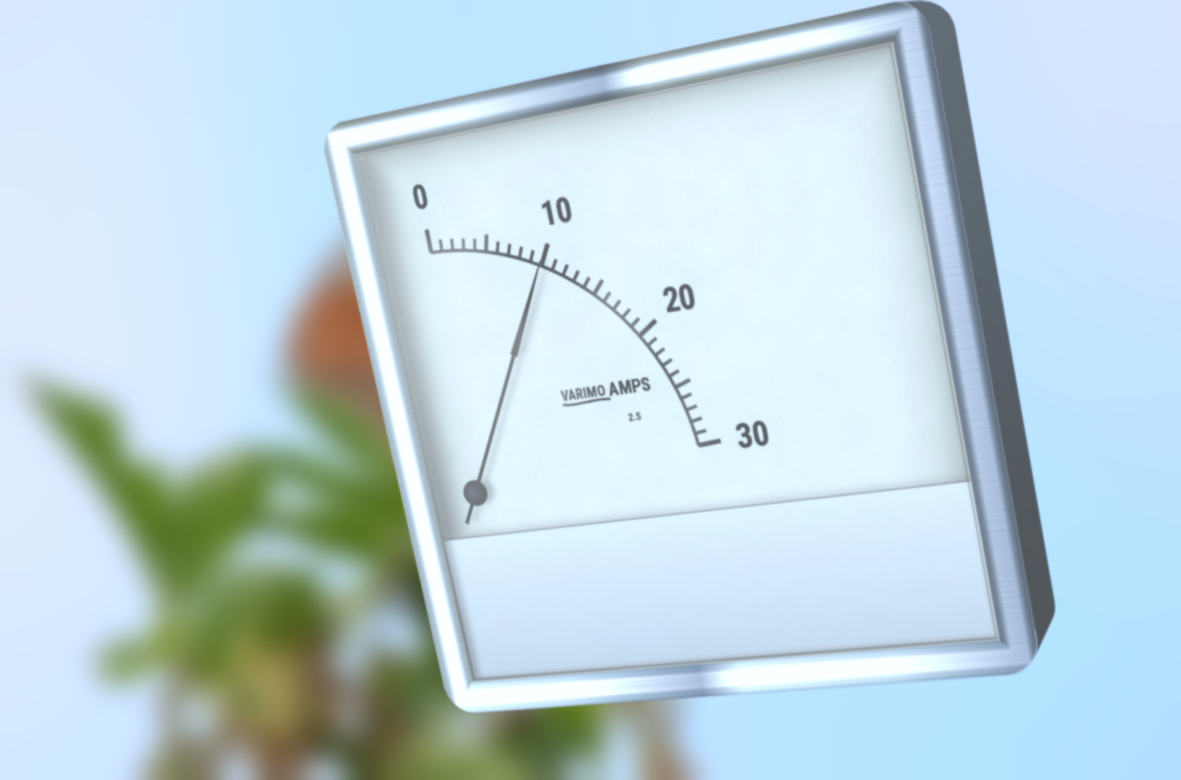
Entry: 10 A
